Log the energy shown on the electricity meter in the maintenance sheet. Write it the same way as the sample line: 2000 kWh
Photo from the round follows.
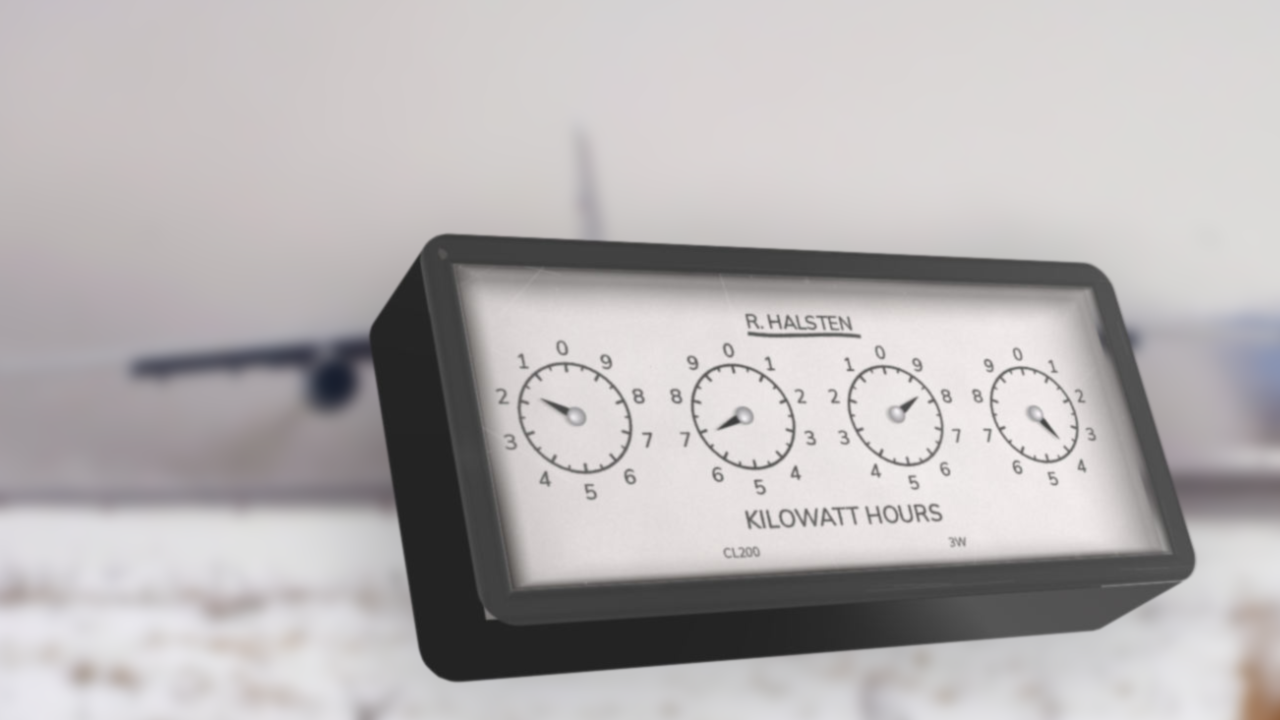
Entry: 1684 kWh
